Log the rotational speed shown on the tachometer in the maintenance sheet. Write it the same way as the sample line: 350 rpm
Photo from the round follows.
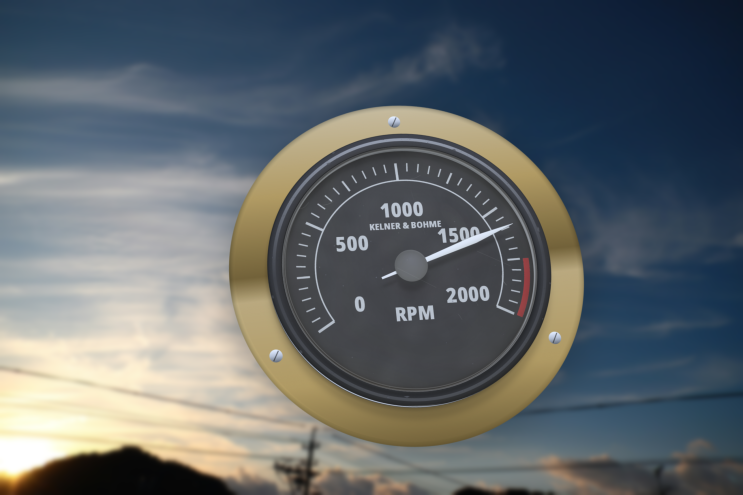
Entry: 1600 rpm
